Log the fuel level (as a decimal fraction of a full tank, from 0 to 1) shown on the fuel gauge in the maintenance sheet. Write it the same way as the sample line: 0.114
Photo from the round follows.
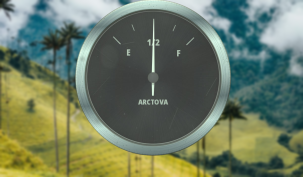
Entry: 0.5
